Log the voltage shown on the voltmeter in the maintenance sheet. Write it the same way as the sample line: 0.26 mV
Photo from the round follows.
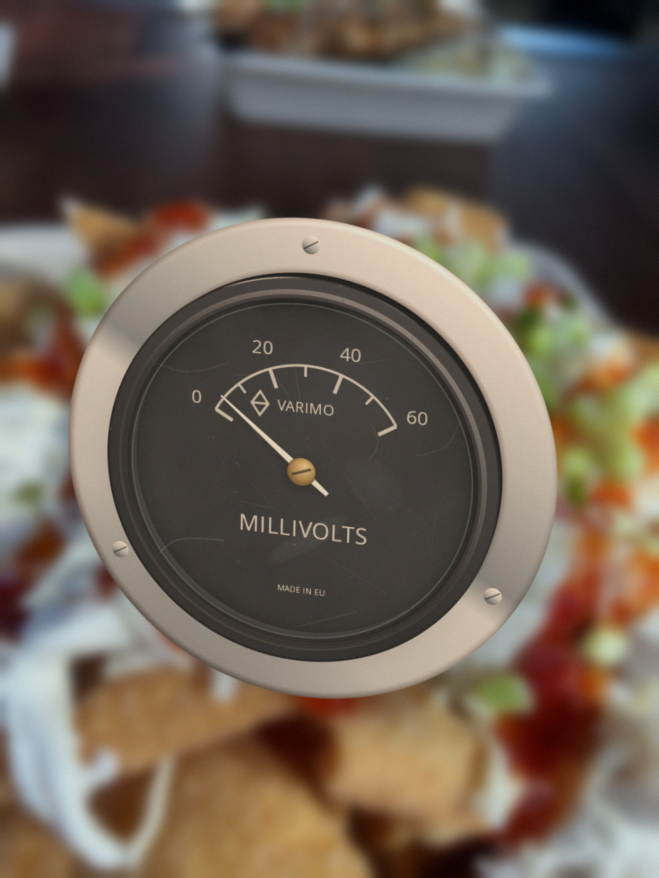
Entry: 5 mV
